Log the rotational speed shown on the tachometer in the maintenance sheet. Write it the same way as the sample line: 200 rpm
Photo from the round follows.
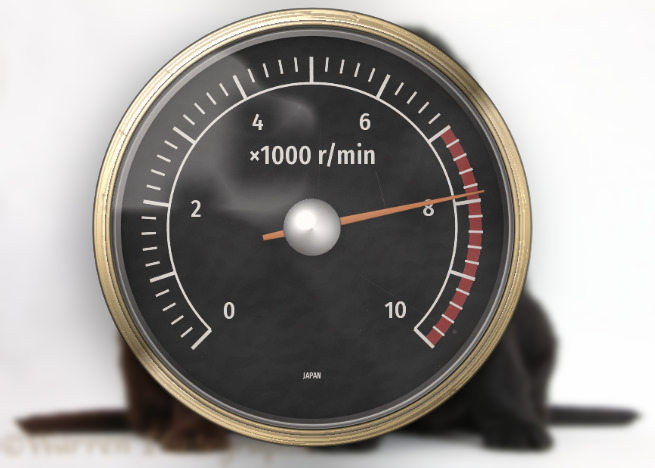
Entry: 7900 rpm
